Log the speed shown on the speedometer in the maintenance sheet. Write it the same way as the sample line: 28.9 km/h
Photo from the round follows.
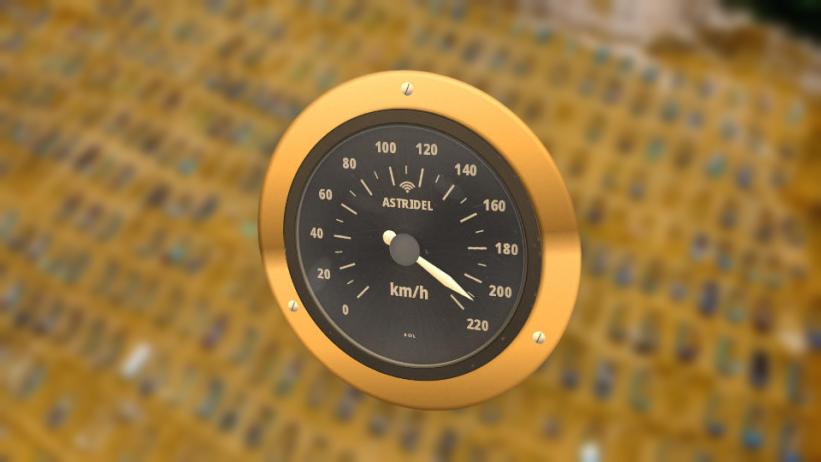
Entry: 210 km/h
